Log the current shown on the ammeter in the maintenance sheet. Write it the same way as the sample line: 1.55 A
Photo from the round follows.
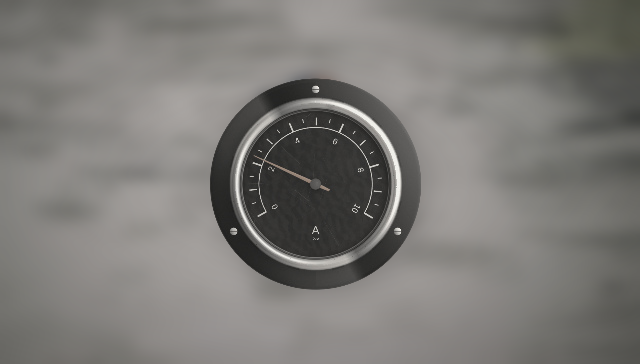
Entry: 2.25 A
